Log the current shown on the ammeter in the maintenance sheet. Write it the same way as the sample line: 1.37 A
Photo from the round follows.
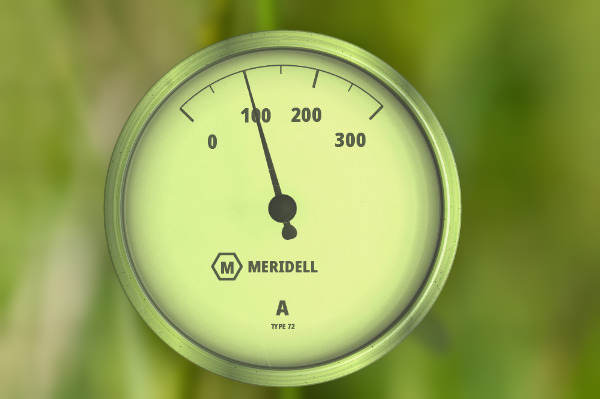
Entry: 100 A
